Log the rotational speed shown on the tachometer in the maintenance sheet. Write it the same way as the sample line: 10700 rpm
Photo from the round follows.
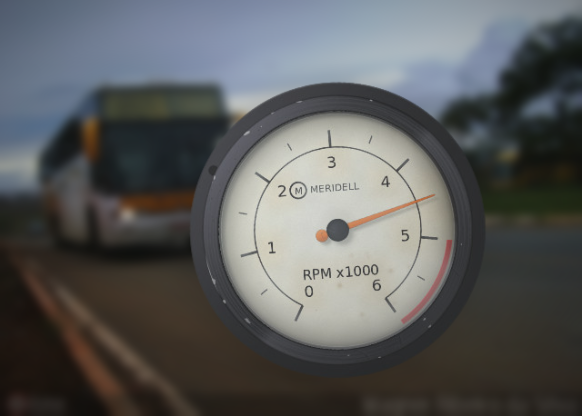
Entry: 4500 rpm
